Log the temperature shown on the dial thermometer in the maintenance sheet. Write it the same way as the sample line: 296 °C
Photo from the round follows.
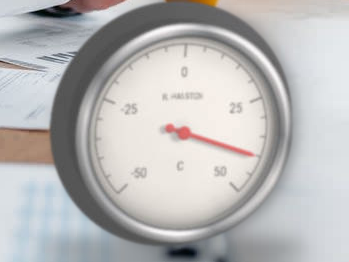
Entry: 40 °C
